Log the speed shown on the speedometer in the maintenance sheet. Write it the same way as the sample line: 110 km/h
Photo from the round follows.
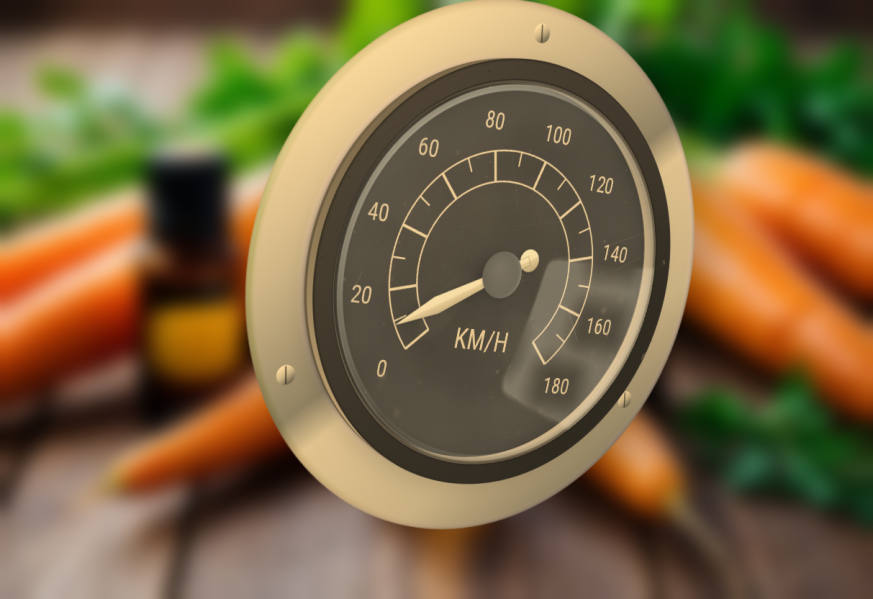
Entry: 10 km/h
